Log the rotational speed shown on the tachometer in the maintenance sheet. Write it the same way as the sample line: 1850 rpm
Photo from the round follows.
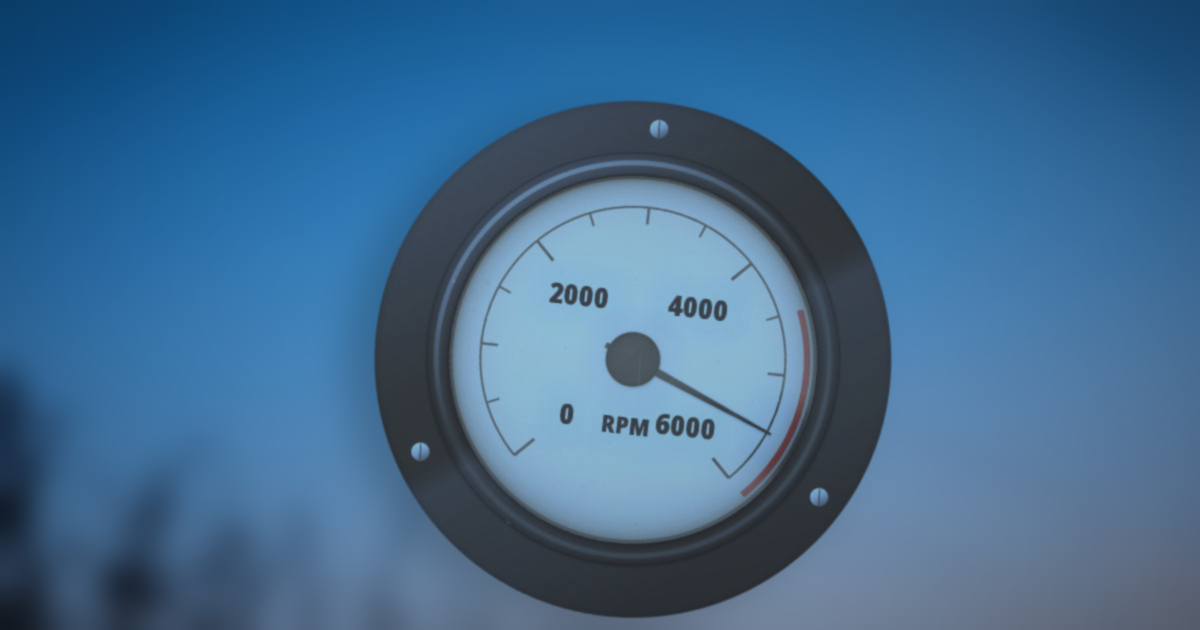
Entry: 5500 rpm
